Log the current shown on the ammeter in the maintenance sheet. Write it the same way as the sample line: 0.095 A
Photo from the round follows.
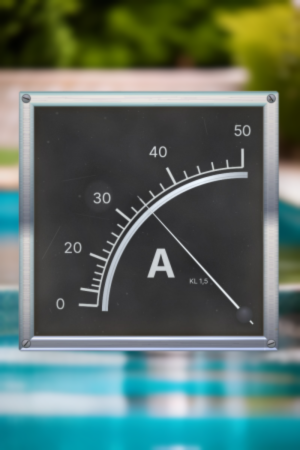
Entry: 34 A
